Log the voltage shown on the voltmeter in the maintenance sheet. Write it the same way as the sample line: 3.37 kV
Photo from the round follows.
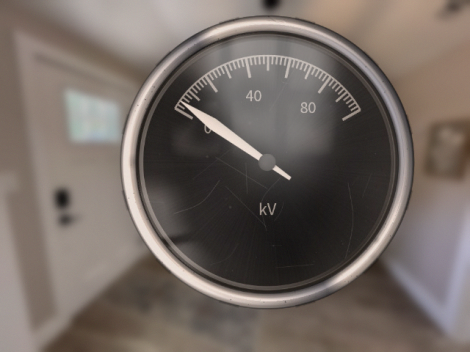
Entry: 4 kV
